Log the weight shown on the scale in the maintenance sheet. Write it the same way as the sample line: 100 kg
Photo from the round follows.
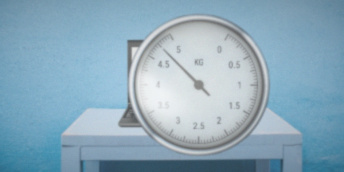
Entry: 4.75 kg
